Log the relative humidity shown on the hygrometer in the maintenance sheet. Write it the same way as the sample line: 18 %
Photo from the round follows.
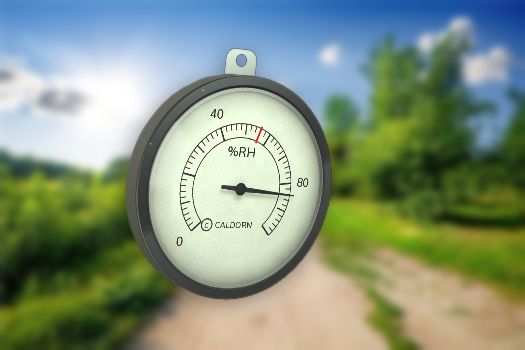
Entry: 84 %
